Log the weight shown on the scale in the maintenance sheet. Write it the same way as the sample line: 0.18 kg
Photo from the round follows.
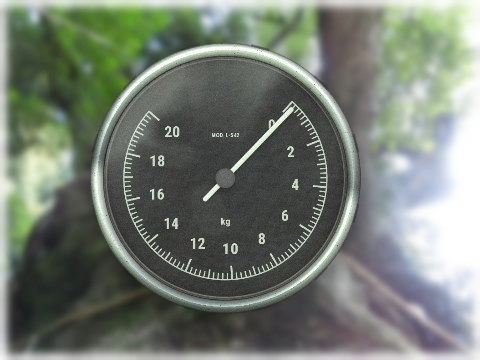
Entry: 0.2 kg
